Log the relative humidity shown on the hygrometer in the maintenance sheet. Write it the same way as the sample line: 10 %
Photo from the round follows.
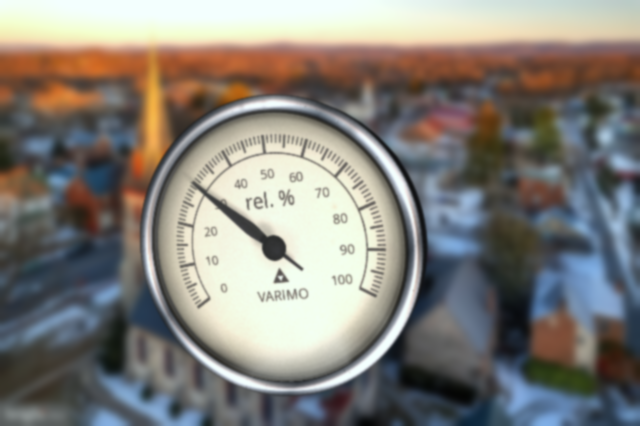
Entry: 30 %
